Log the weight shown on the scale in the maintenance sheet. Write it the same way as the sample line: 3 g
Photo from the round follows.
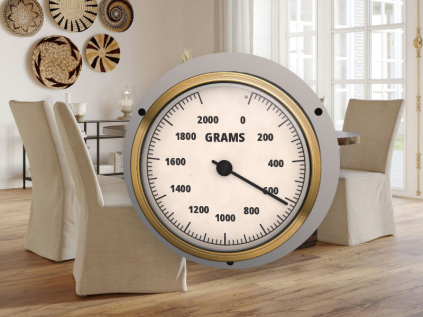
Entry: 620 g
